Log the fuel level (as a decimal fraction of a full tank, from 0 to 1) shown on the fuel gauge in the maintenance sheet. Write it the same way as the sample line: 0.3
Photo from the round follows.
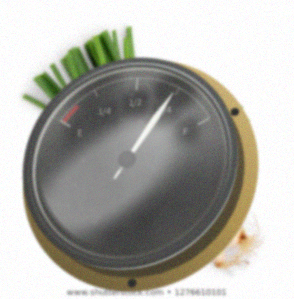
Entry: 0.75
